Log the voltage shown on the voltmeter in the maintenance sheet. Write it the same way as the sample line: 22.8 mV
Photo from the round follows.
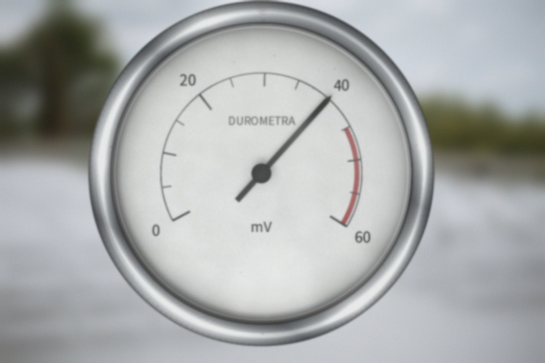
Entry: 40 mV
